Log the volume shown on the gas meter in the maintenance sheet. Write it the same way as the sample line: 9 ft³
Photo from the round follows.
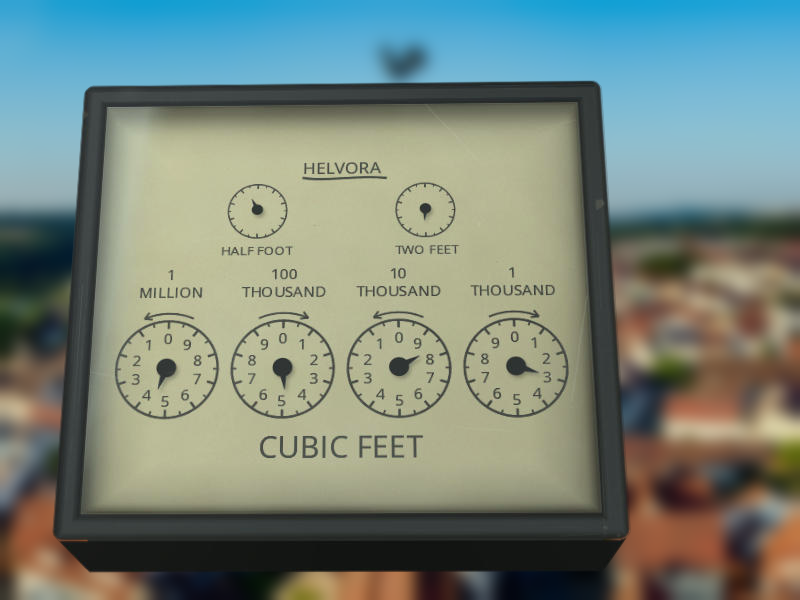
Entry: 448300 ft³
